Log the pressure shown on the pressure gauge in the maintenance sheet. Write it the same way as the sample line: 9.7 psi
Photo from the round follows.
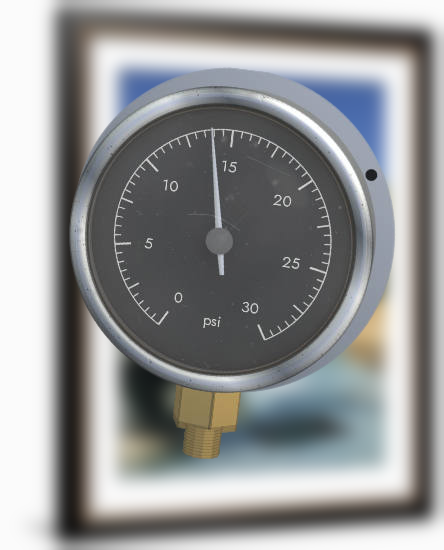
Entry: 14 psi
